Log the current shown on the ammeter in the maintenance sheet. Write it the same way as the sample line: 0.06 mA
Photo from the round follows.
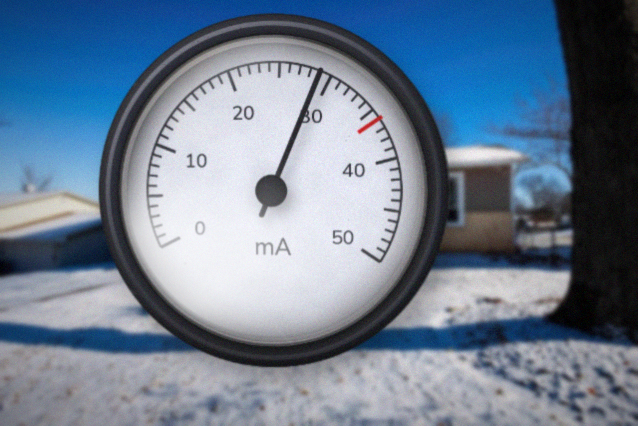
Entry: 29 mA
